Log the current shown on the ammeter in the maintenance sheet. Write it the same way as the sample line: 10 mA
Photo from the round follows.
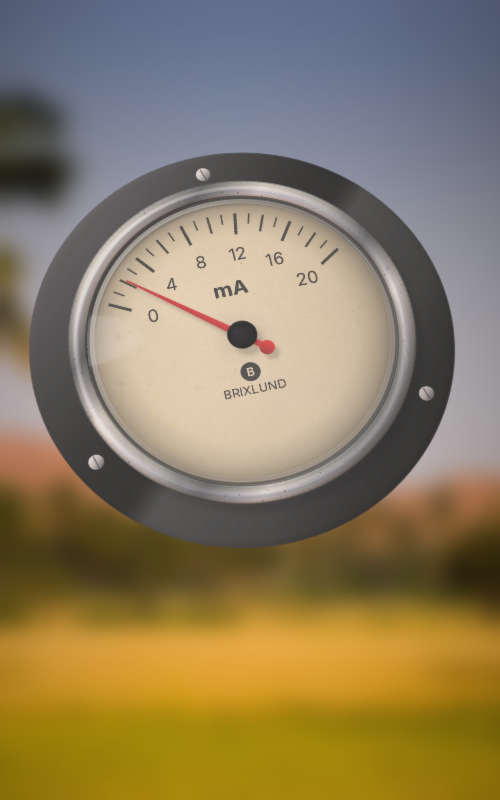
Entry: 2 mA
